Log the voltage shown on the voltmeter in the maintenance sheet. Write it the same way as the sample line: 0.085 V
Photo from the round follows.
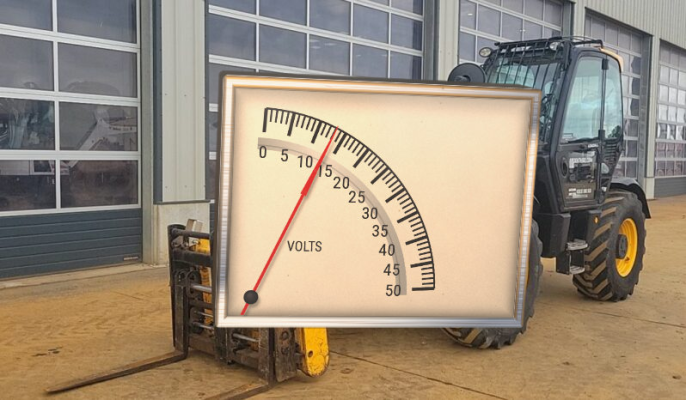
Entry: 13 V
